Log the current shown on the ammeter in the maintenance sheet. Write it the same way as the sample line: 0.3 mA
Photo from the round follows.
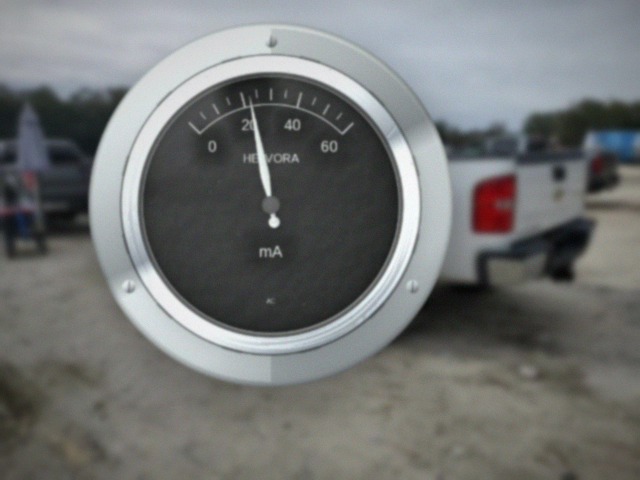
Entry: 22.5 mA
